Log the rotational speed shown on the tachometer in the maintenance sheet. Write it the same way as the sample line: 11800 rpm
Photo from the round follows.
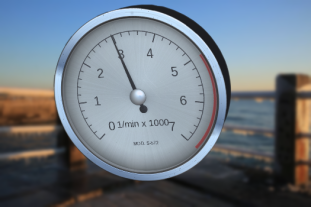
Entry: 3000 rpm
